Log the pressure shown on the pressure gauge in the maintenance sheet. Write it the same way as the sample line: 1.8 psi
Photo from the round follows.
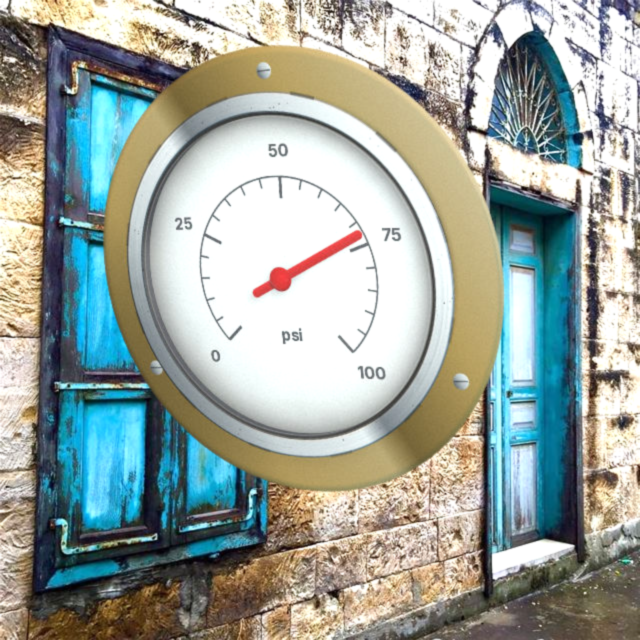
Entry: 72.5 psi
